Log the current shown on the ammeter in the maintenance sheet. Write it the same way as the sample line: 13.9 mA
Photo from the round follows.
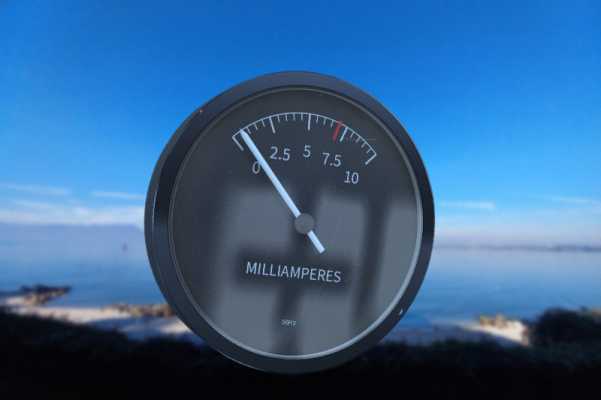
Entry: 0.5 mA
